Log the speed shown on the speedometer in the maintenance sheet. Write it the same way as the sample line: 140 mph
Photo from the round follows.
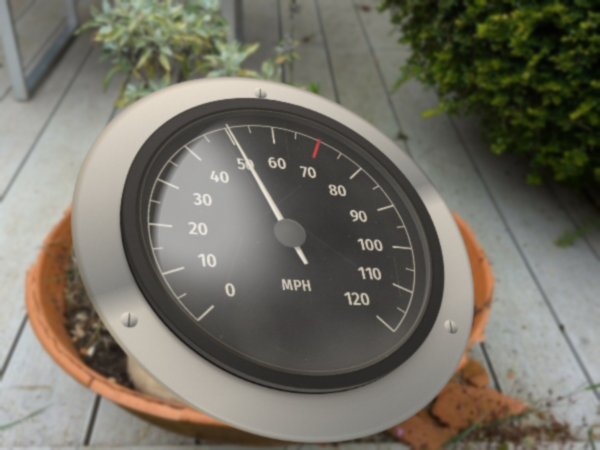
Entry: 50 mph
